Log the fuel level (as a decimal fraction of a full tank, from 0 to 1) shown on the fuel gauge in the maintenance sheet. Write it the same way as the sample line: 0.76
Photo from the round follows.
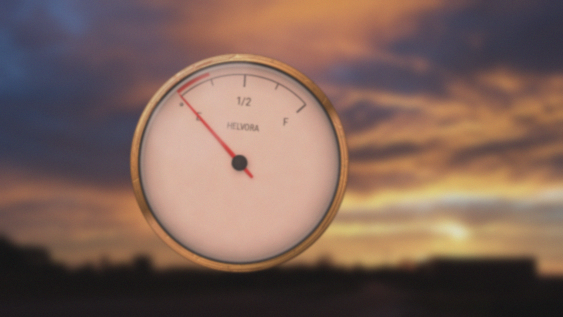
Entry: 0
